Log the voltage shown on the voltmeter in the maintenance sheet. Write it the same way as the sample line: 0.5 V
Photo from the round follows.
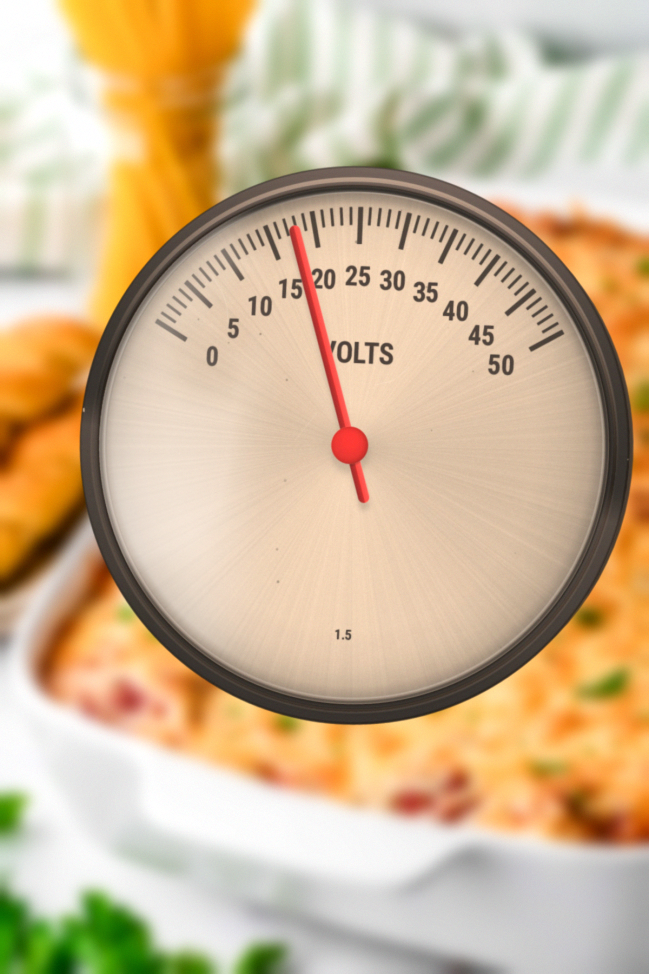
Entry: 18 V
